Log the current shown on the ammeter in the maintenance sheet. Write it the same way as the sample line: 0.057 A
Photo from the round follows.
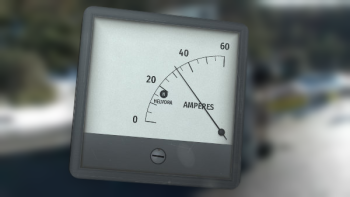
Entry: 32.5 A
